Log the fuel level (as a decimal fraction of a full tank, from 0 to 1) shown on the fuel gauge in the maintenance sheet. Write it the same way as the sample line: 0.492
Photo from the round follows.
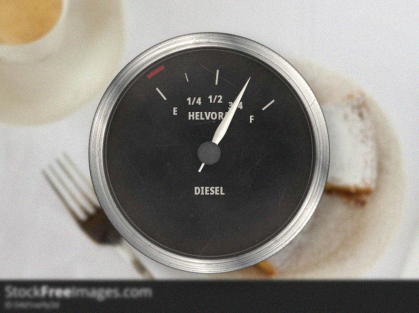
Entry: 0.75
